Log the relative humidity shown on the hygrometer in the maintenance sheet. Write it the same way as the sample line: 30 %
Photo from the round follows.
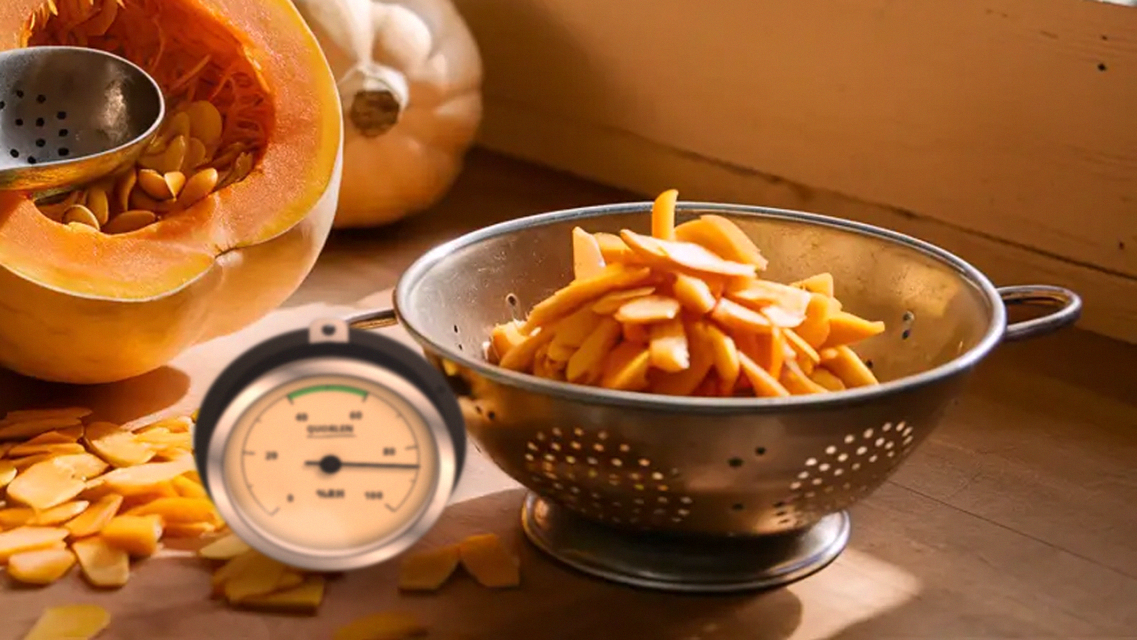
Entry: 85 %
